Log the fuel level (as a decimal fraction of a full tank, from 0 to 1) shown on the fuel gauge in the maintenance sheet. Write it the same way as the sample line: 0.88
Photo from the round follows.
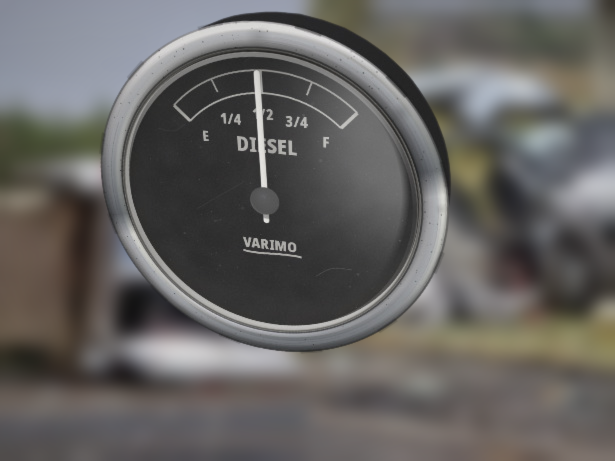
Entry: 0.5
